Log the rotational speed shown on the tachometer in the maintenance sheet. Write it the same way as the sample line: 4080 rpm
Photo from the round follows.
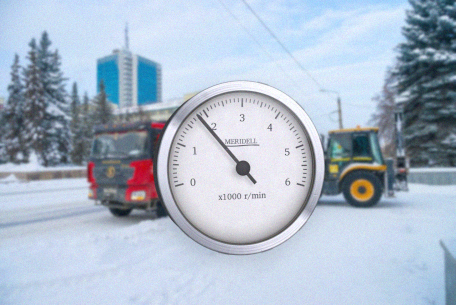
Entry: 1800 rpm
